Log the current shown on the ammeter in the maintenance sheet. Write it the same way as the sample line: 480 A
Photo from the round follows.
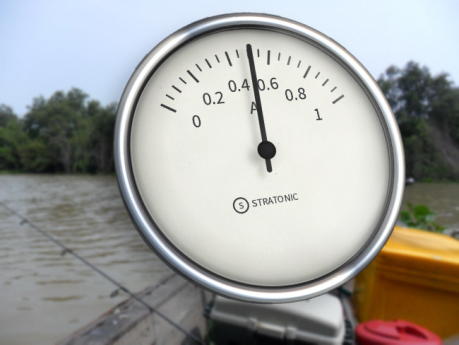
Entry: 0.5 A
